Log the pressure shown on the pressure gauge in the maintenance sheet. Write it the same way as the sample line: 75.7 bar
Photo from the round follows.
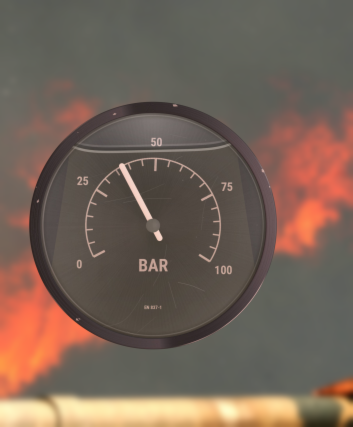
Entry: 37.5 bar
